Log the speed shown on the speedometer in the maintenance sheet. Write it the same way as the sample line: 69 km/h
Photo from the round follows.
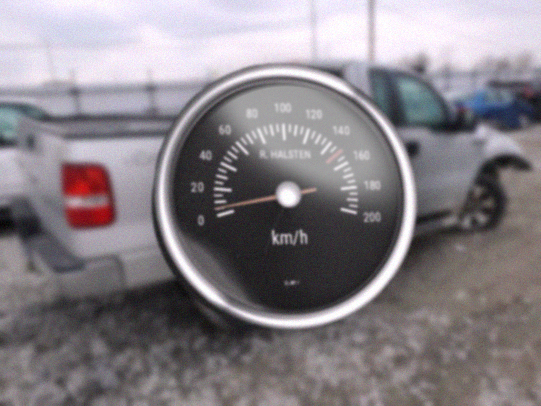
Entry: 5 km/h
